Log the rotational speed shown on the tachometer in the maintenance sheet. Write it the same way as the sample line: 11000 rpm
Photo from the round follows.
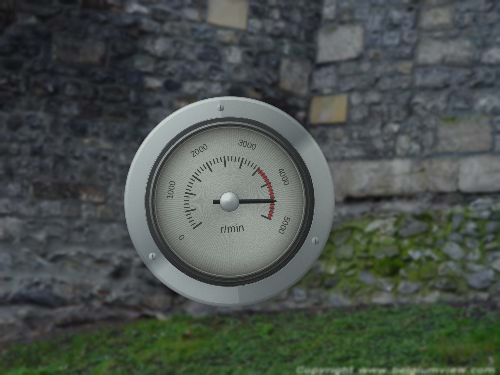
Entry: 4500 rpm
